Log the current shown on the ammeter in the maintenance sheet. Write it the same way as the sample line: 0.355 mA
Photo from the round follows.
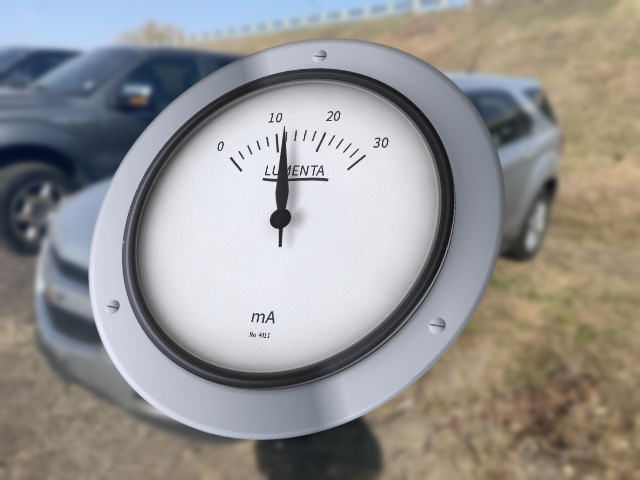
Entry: 12 mA
